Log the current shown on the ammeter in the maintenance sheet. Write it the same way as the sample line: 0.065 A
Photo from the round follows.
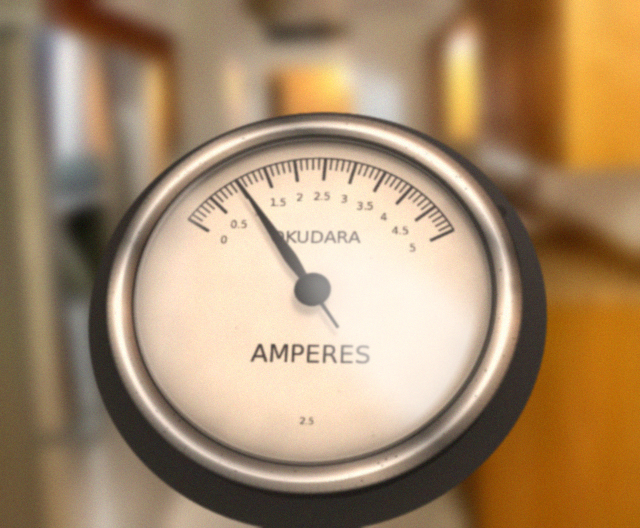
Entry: 1 A
